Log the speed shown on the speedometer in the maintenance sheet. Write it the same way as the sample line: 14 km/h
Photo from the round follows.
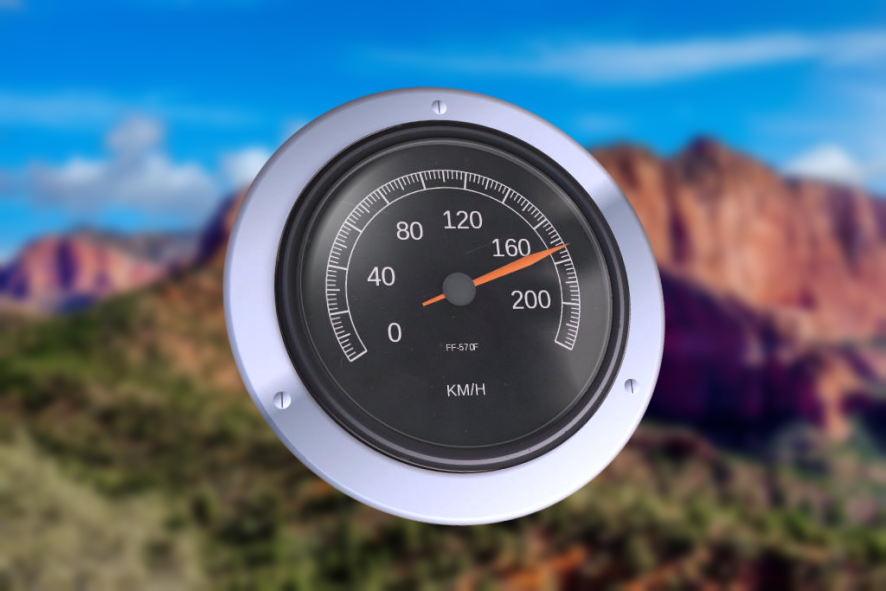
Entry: 174 km/h
